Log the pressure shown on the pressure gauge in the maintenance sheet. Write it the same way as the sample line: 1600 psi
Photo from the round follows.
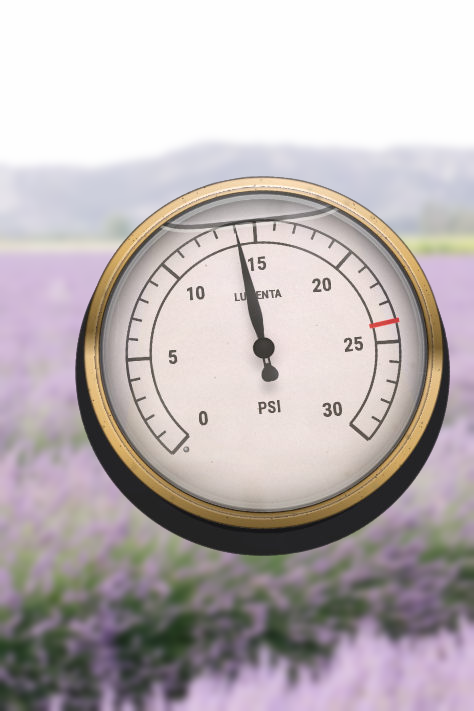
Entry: 14 psi
